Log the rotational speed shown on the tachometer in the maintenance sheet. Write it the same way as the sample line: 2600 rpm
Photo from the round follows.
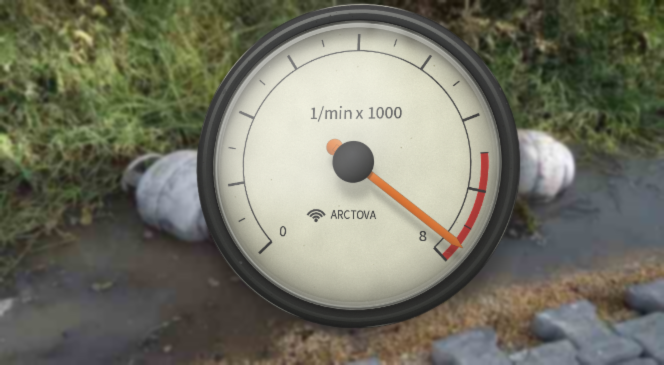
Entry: 7750 rpm
